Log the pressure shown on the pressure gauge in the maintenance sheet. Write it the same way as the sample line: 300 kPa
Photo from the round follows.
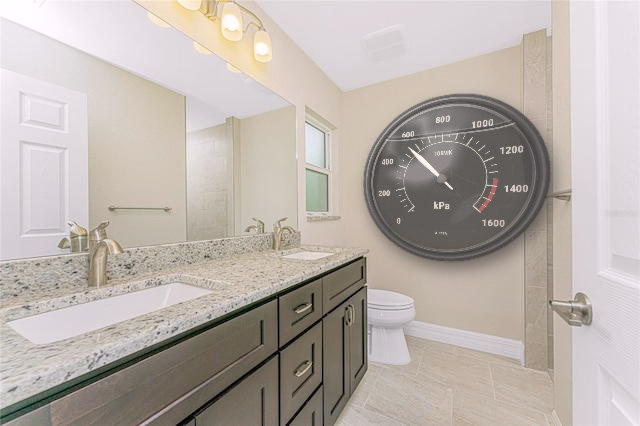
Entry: 550 kPa
